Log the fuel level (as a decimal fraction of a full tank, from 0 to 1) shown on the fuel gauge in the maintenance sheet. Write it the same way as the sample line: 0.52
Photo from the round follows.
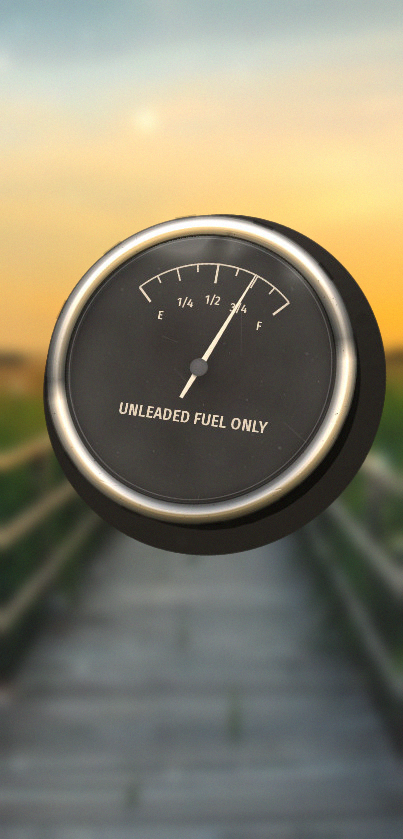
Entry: 0.75
